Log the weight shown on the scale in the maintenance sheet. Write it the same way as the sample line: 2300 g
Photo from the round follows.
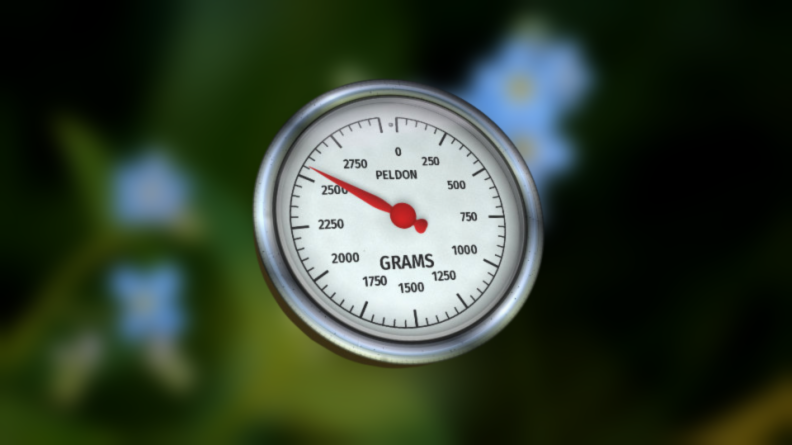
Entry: 2550 g
